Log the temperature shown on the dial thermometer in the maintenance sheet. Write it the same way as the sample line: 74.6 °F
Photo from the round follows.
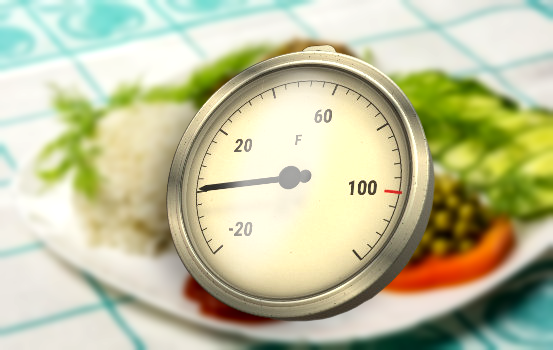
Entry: 0 °F
